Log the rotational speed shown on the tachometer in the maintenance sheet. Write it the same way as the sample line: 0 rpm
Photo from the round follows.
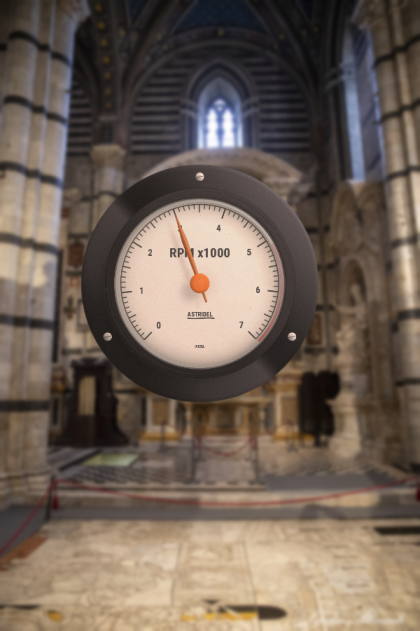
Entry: 3000 rpm
